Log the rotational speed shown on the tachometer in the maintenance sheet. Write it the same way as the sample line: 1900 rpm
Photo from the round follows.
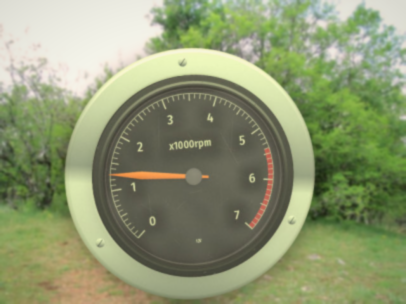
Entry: 1300 rpm
